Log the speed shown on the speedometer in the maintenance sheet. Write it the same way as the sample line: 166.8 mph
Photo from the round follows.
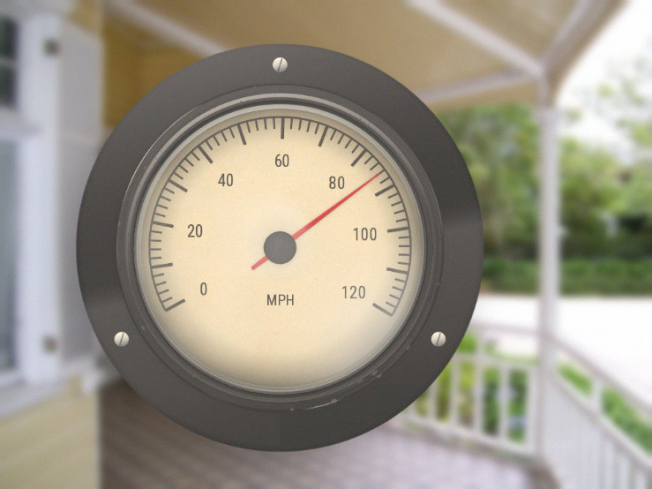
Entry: 86 mph
